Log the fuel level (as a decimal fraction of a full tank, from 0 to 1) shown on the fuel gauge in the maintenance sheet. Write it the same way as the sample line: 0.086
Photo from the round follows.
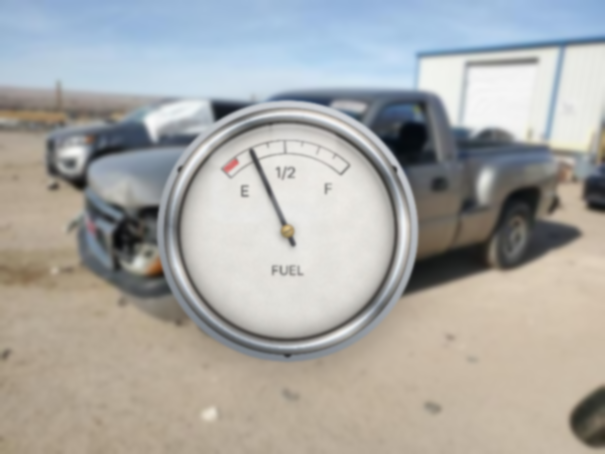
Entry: 0.25
